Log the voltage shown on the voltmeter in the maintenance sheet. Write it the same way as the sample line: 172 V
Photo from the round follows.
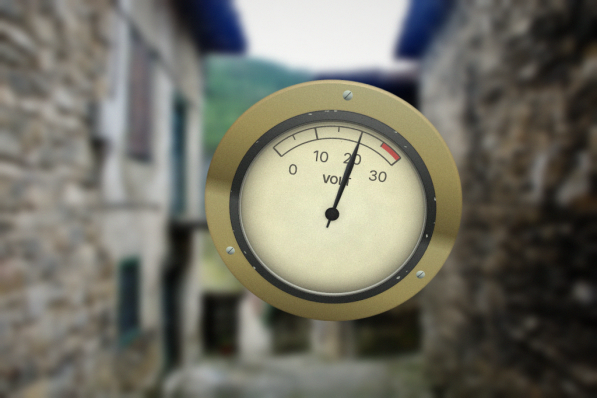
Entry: 20 V
